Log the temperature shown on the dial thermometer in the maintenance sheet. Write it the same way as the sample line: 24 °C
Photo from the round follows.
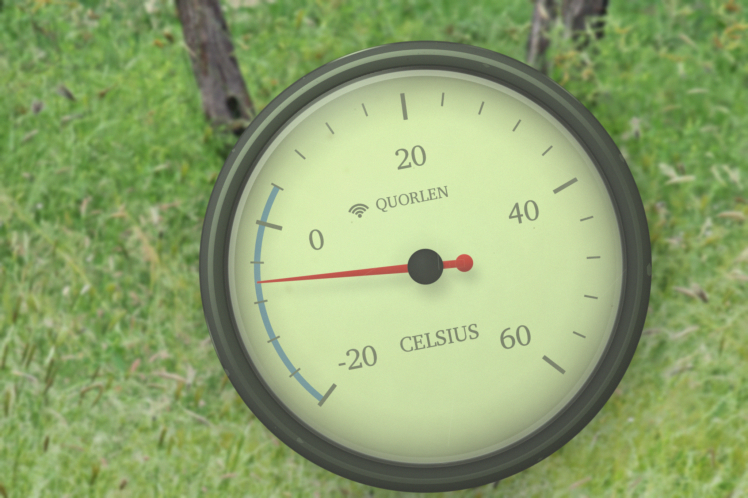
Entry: -6 °C
